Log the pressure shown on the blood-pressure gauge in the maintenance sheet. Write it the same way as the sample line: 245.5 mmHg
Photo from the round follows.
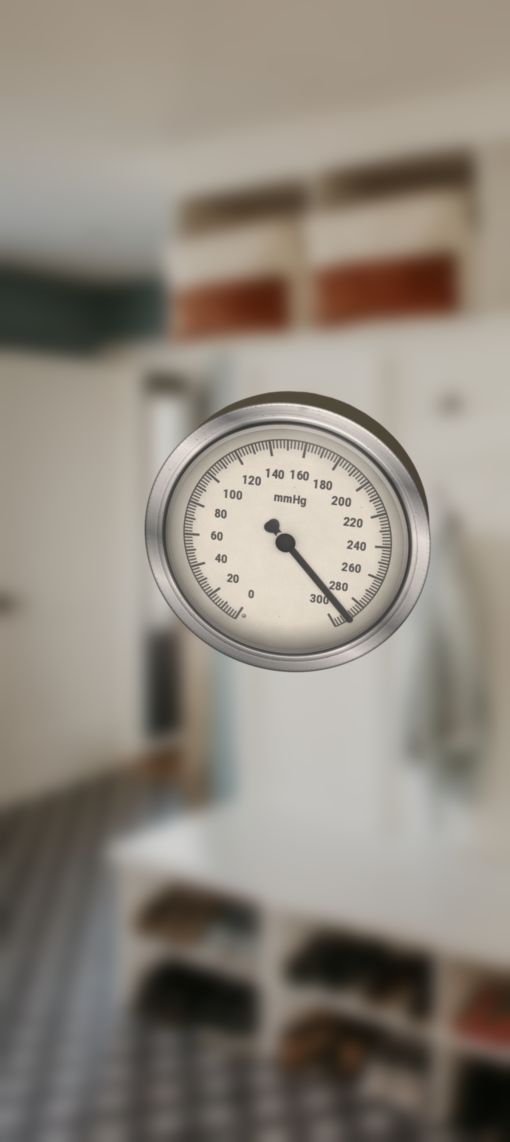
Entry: 290 mmHg
